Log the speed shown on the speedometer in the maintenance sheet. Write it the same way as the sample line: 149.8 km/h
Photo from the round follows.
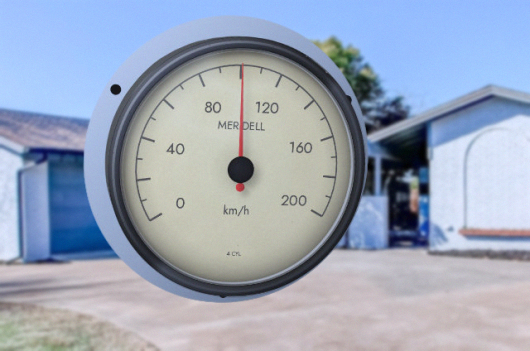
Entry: 100 km/h
